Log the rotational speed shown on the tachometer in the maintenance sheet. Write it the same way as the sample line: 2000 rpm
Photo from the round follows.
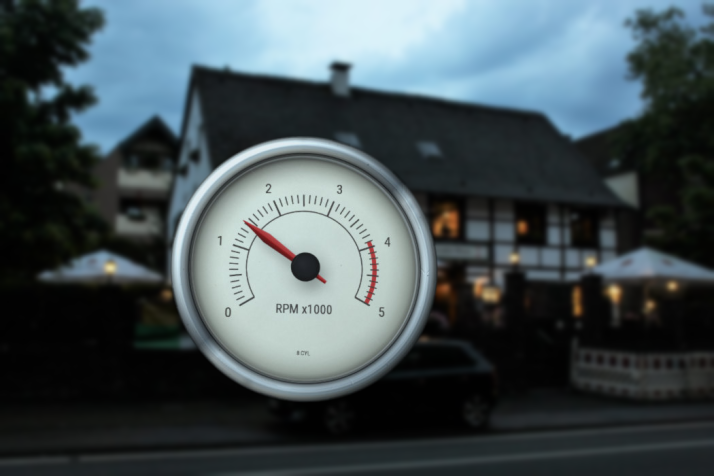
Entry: 1400 rpm
